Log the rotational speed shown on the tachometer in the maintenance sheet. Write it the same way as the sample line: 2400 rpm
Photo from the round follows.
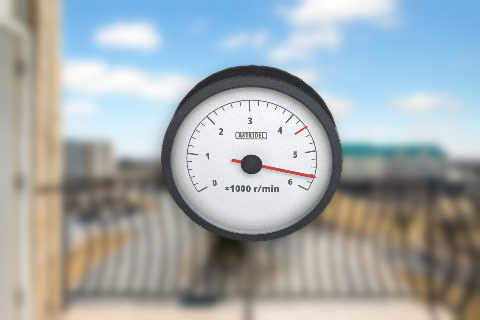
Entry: 5600 rpm
